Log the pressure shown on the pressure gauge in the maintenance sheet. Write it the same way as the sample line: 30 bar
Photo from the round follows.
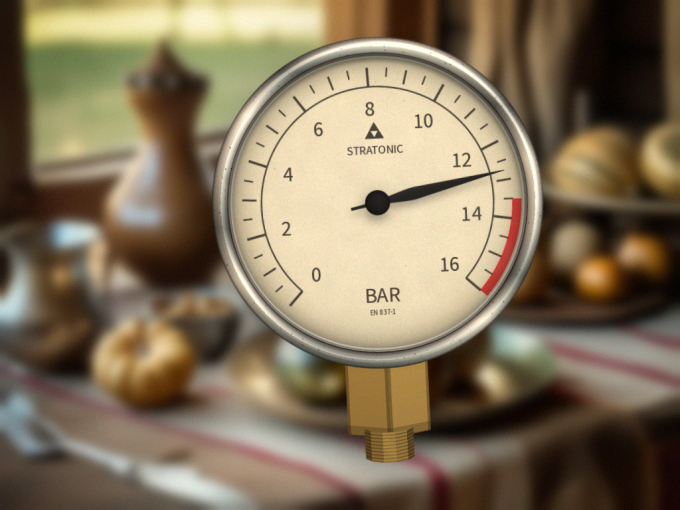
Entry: 12.75 bar
